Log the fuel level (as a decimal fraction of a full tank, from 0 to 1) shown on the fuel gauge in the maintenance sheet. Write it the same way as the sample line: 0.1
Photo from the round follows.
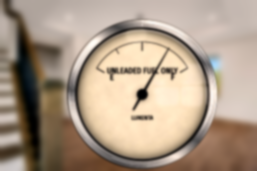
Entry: 0.75
